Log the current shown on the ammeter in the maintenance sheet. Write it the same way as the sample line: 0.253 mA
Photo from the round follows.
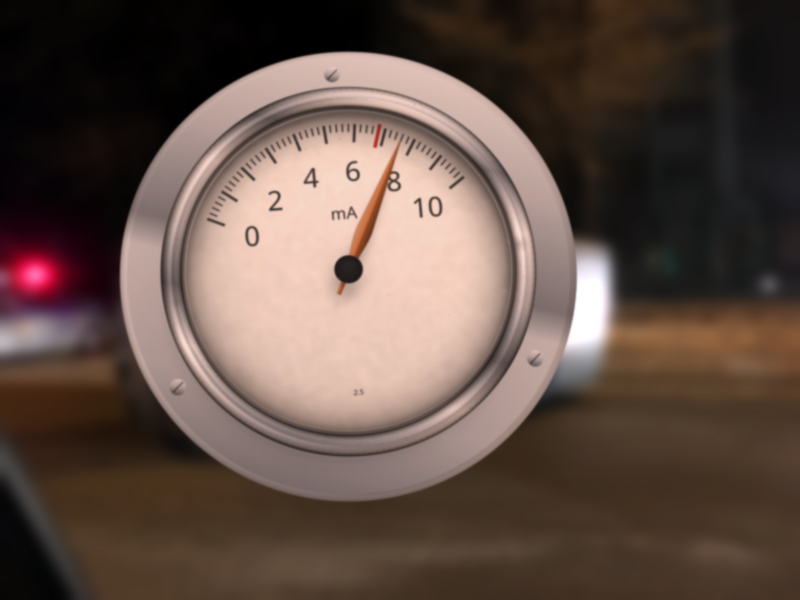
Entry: 7.6 mA
